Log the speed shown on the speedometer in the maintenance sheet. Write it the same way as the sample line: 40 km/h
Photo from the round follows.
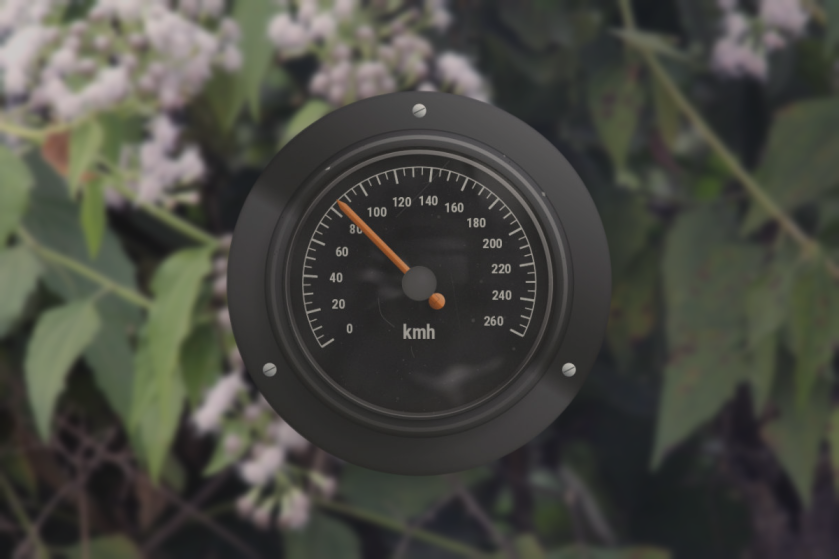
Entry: 85 km/h
